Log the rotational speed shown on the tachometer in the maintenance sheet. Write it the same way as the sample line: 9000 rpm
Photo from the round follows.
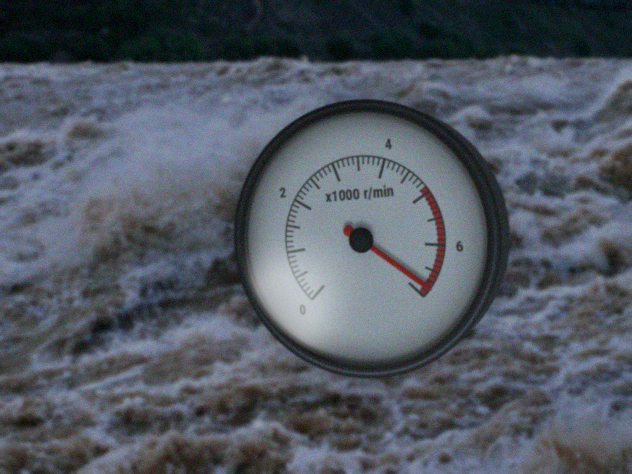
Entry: 6800 rpm
